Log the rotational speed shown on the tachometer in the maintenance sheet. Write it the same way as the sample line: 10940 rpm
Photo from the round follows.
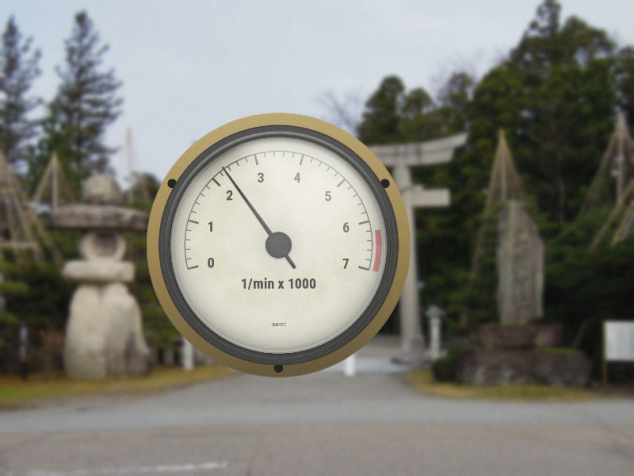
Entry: 2300 rpm
